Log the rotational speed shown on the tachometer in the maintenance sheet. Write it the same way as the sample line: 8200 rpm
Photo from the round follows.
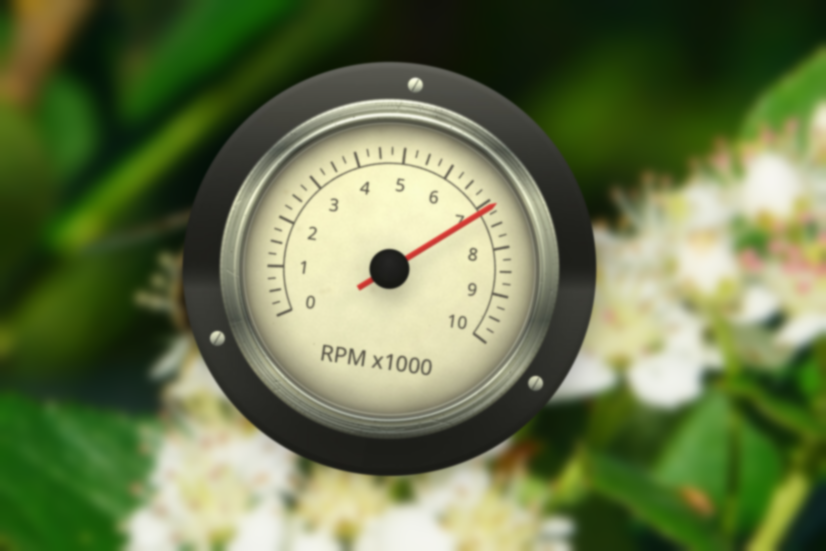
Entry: 7125 rpm
